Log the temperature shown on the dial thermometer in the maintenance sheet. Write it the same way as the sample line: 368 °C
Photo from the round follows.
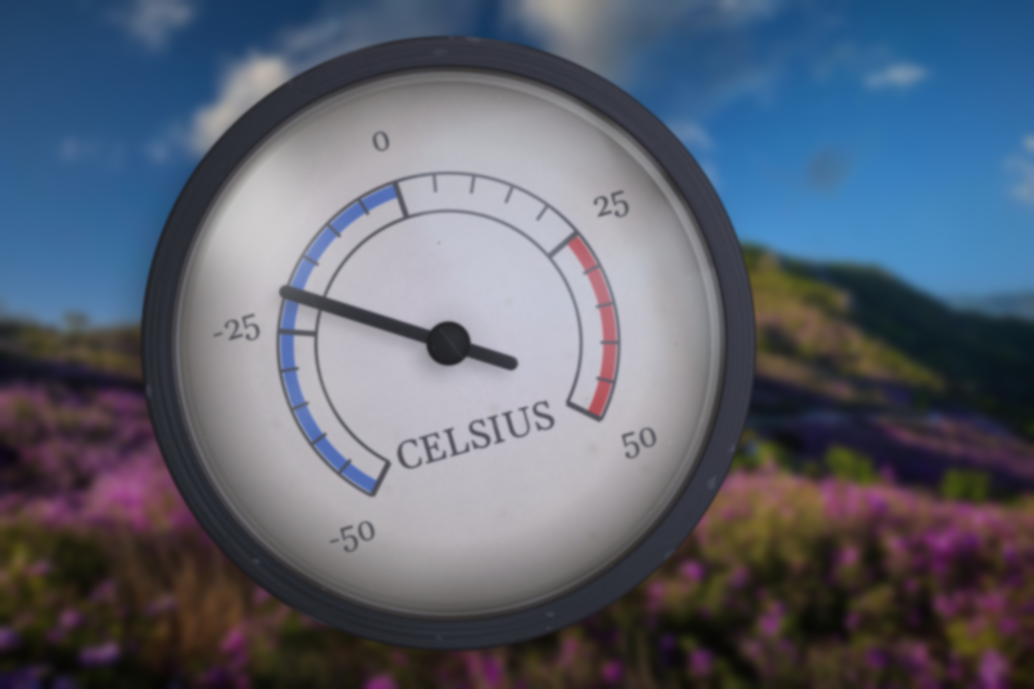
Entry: -20 °C
